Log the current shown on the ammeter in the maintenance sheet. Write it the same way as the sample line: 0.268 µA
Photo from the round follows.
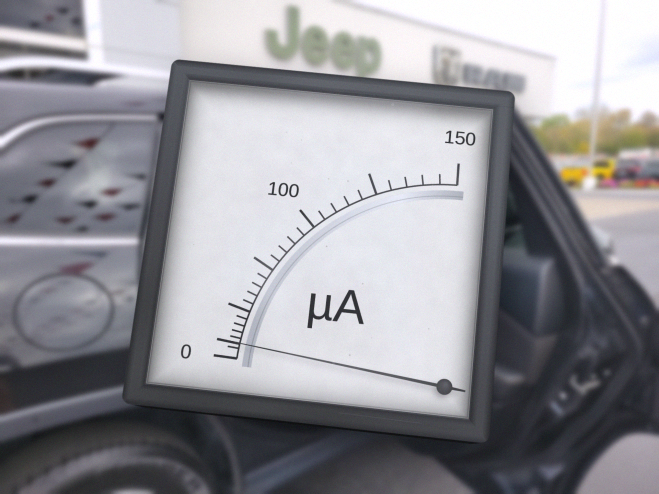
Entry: 25 µA
